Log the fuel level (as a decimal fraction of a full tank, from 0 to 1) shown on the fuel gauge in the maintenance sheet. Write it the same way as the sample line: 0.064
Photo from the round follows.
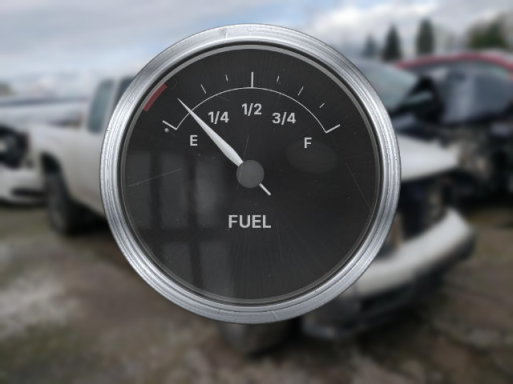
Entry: 0.125
